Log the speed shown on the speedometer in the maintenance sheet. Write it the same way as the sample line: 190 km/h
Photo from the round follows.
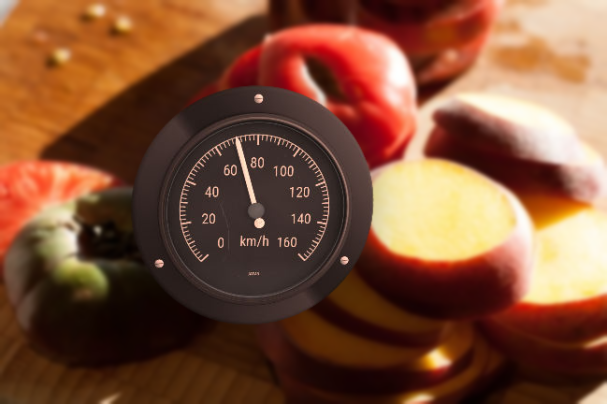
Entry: 70 km/h
